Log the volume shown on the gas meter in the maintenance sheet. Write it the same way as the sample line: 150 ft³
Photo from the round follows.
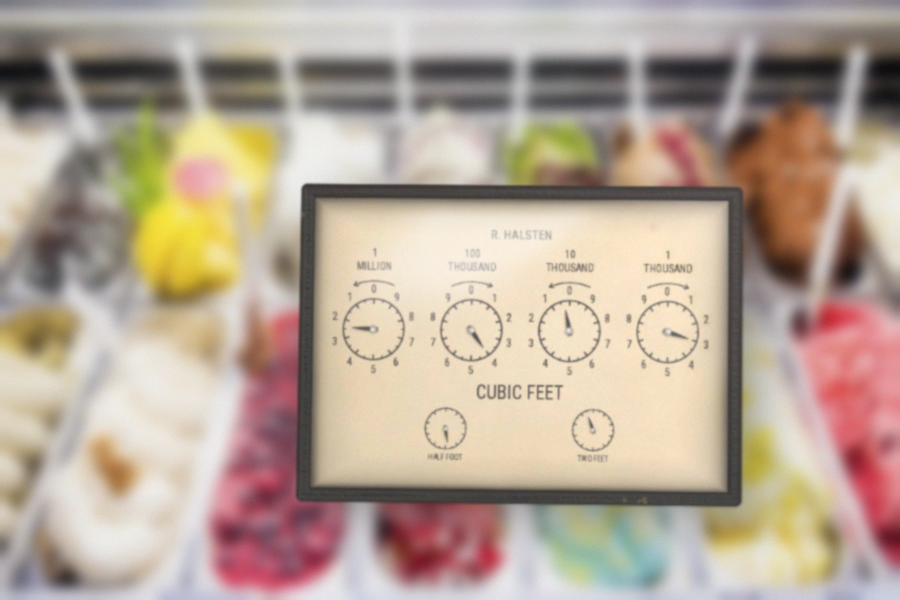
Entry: 240300 ft³
